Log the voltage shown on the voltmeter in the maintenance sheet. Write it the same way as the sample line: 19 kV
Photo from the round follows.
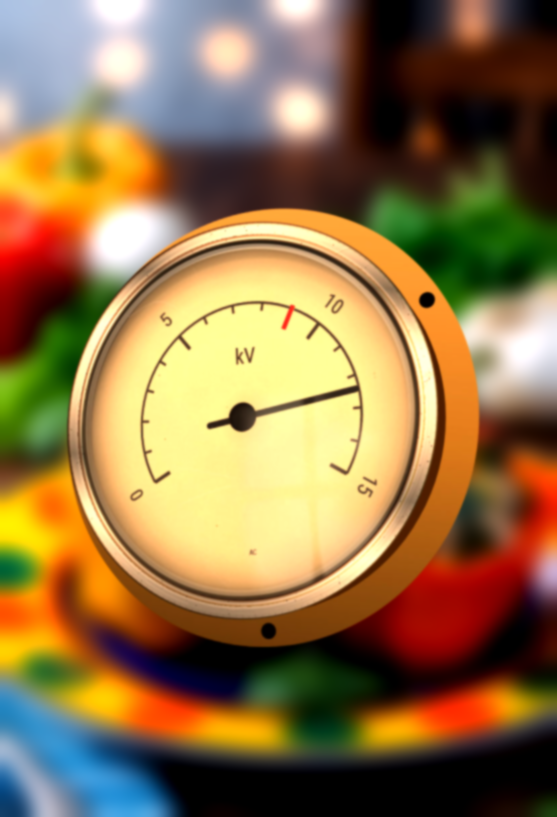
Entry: 12.5 kV
